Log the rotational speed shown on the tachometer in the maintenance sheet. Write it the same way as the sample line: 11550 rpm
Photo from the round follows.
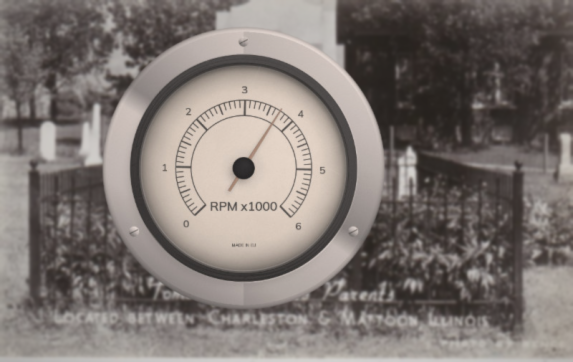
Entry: 3700 rpm
